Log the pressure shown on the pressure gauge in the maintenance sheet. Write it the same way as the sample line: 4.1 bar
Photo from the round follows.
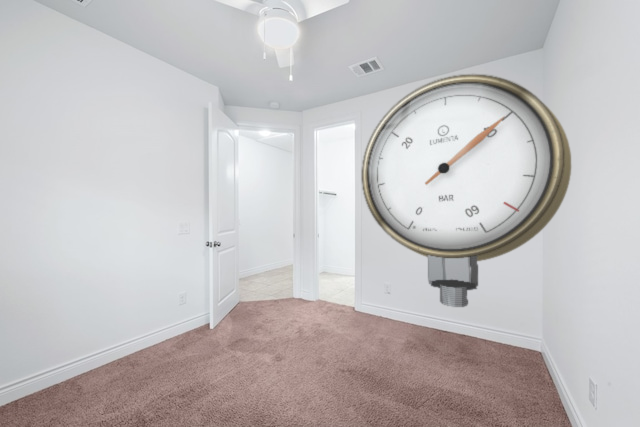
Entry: 40 bar
